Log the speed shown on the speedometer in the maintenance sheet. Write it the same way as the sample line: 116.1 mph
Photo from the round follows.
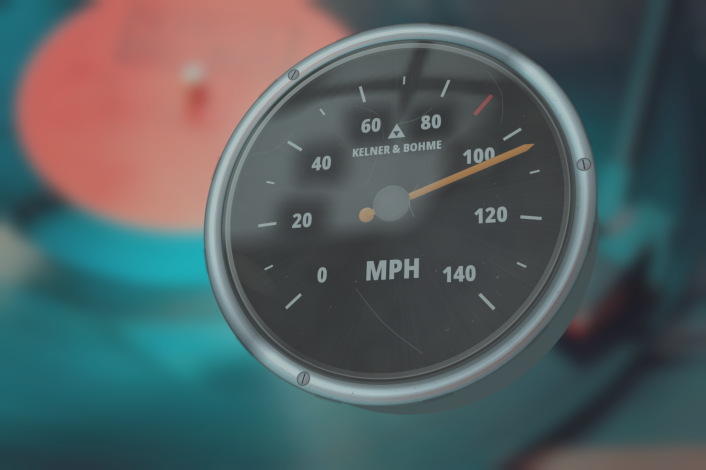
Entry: 105 mph
